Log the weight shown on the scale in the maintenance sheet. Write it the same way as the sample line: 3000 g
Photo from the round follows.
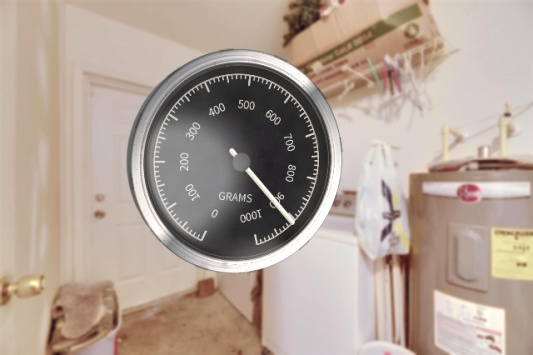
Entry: 910 g
